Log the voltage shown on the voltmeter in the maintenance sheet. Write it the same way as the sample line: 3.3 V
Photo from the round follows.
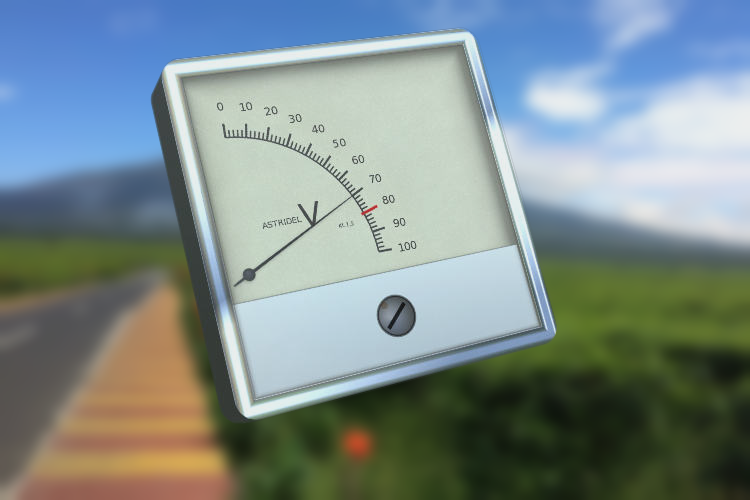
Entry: 70 V
